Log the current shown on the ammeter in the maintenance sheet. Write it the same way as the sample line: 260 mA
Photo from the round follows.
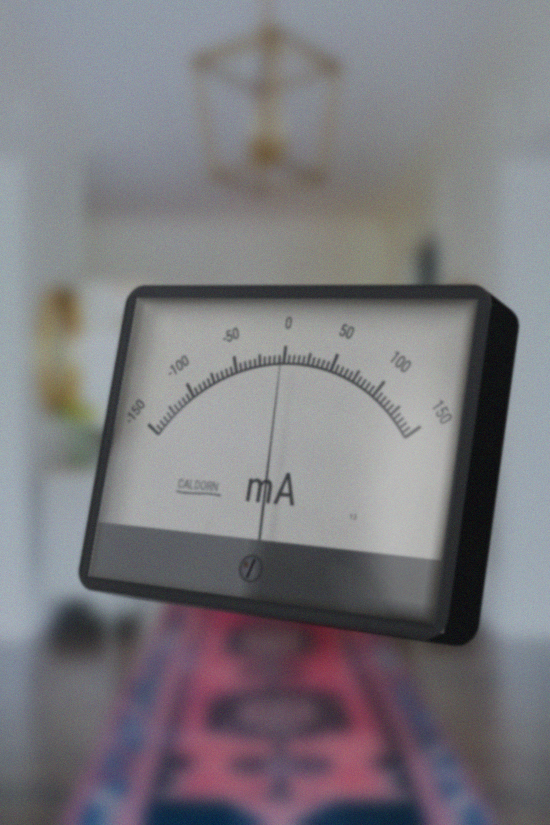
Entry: 0 mA
